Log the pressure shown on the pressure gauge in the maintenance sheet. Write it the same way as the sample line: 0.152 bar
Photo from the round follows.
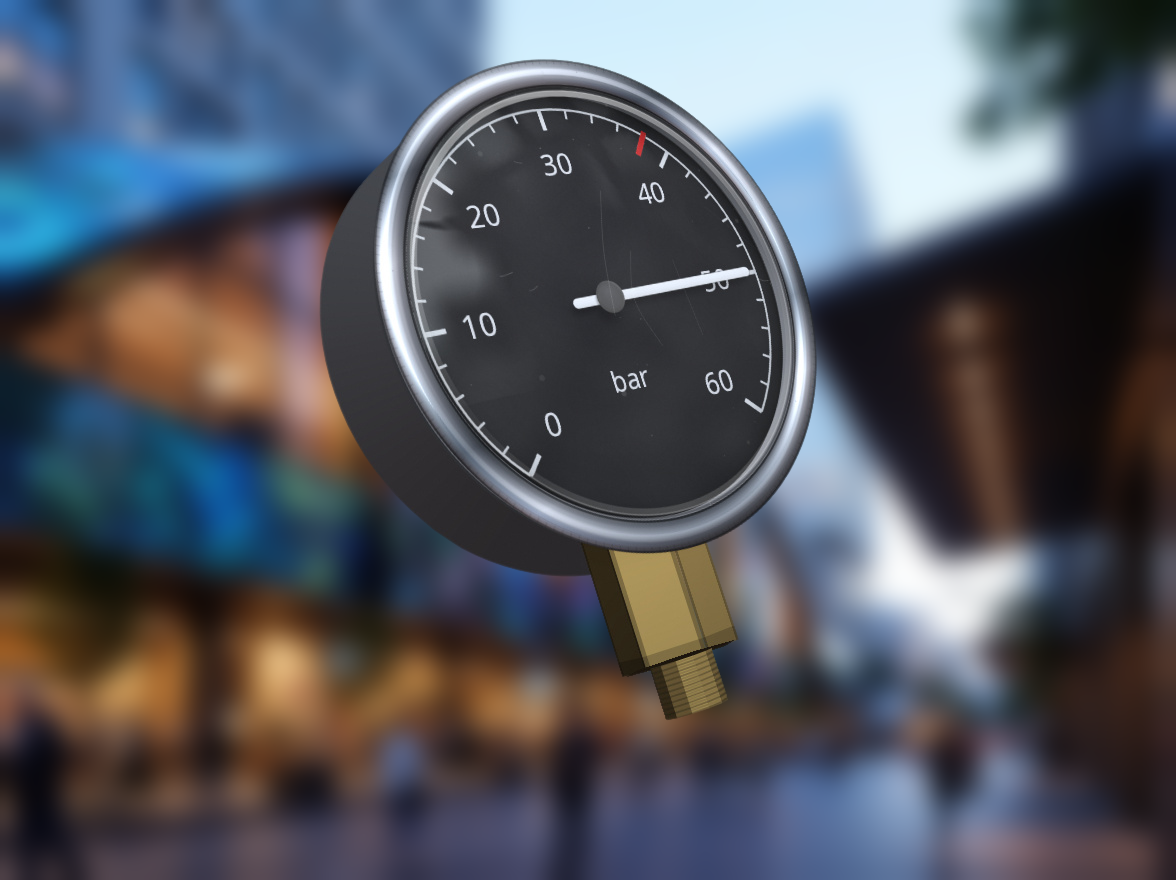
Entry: 50 bar
